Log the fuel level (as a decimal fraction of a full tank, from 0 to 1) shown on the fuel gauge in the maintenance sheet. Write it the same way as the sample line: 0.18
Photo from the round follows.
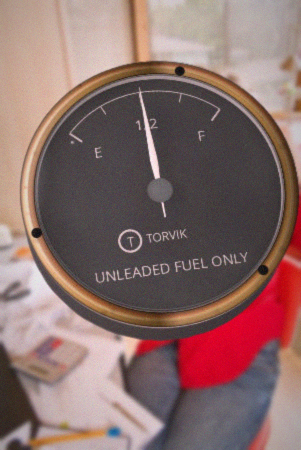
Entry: 0.5
